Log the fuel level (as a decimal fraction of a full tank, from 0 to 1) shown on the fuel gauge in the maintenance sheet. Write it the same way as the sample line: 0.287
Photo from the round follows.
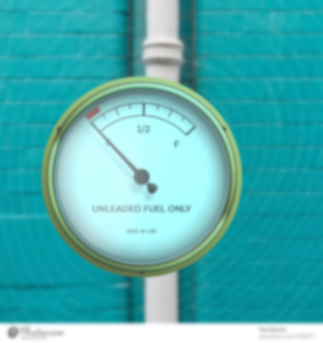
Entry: 0
